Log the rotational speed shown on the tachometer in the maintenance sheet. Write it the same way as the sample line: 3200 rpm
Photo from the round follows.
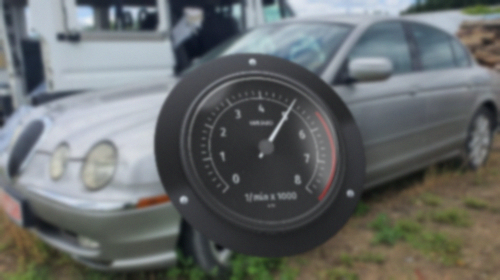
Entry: 5000 rpm
